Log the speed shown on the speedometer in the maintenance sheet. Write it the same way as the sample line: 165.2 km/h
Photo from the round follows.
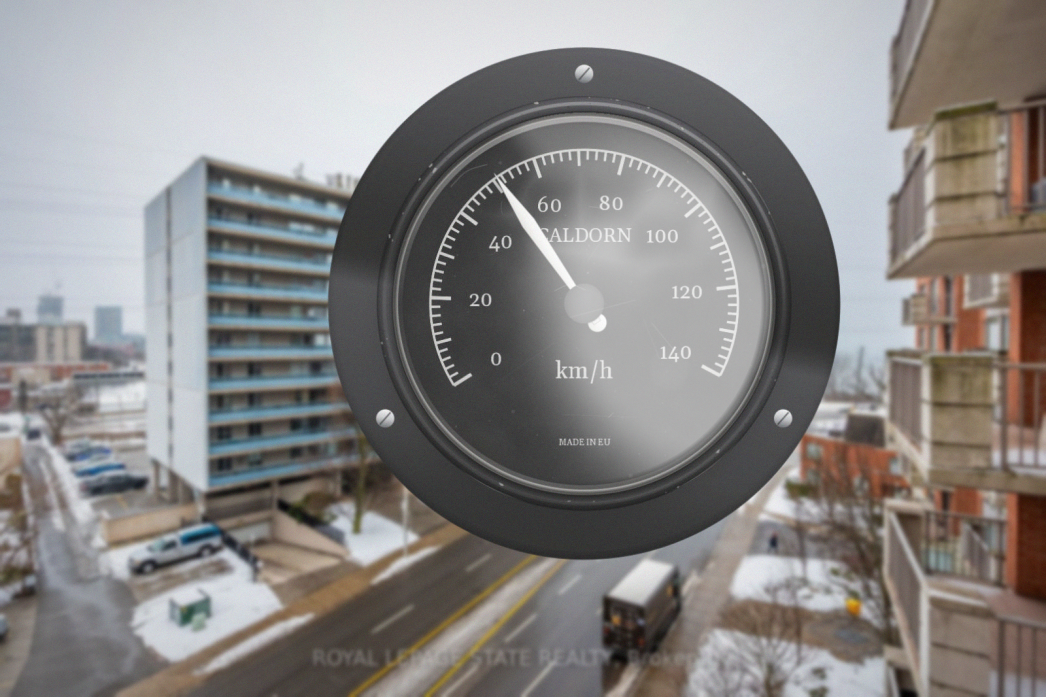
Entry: 51 km/h
